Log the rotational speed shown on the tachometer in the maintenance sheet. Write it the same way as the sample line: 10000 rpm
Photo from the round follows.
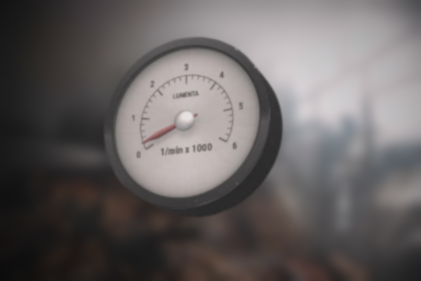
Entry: 200 rpm
